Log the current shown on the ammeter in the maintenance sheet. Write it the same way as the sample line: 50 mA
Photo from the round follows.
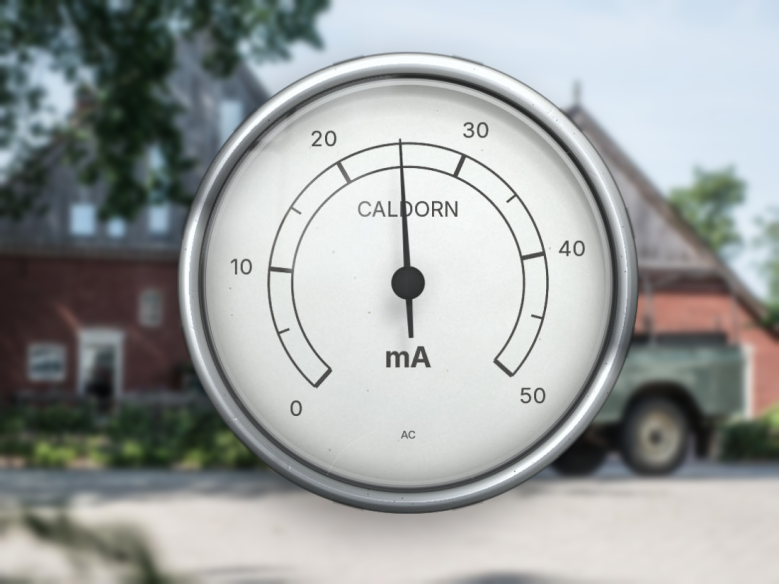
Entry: 25 mA
